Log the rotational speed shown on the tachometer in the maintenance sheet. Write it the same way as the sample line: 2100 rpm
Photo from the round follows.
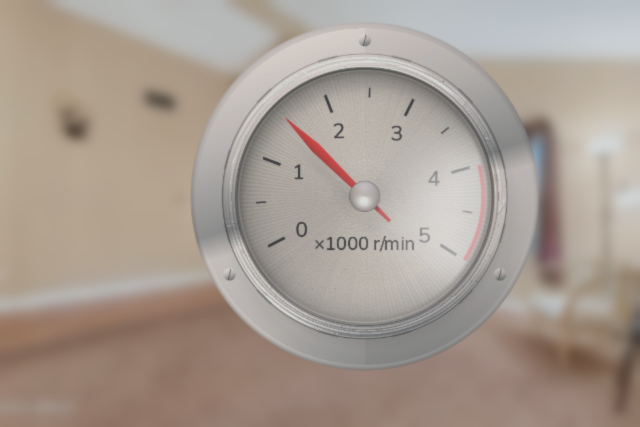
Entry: 1500 rpm
